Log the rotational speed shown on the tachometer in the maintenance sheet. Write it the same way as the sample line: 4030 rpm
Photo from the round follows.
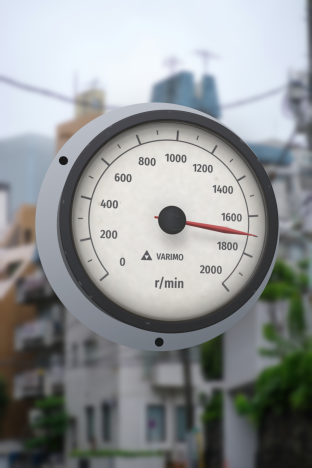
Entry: 1700 rpm
